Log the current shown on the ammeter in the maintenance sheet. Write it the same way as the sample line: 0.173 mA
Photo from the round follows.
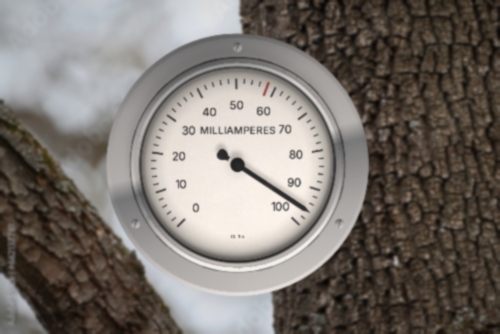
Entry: 96 mA
